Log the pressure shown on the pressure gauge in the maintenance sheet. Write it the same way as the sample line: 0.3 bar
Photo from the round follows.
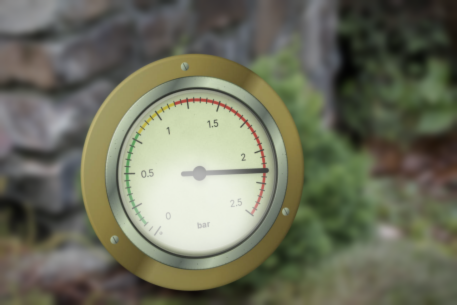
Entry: 2.15 bar
